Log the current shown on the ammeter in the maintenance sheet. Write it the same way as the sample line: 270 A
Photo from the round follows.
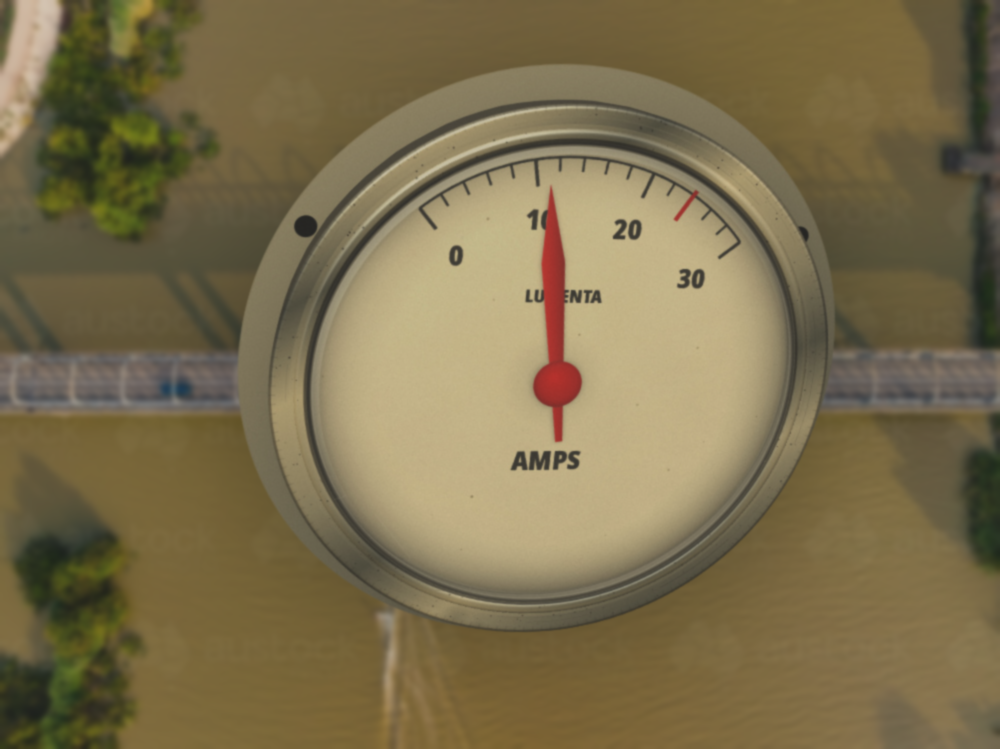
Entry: 11 A
